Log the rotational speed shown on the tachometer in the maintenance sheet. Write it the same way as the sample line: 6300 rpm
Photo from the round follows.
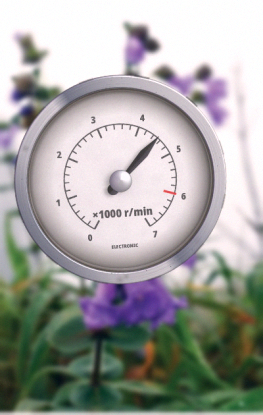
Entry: 4500 rpm
